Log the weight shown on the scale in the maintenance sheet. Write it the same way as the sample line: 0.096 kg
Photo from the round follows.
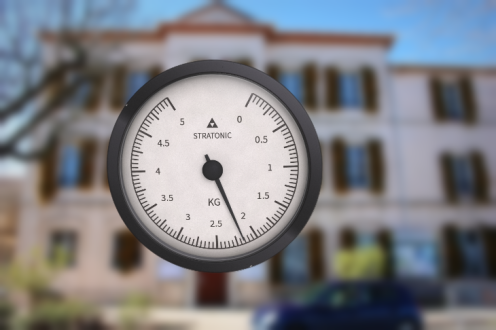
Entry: 2.15 kg
